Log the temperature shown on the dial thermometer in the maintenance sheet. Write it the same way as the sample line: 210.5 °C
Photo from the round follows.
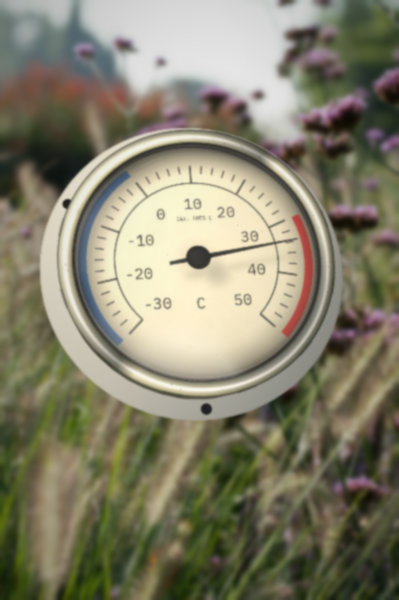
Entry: 34 °C
